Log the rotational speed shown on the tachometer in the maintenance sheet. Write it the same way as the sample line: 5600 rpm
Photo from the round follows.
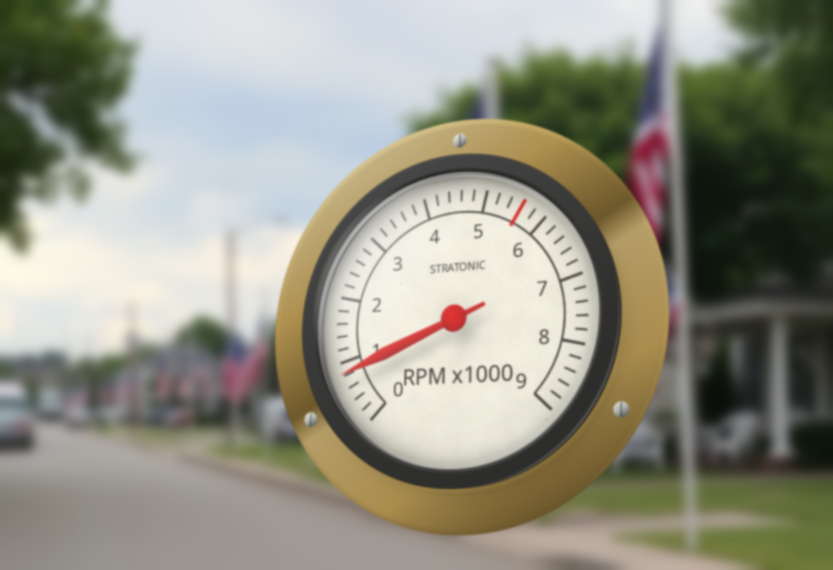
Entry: 800 rpm
